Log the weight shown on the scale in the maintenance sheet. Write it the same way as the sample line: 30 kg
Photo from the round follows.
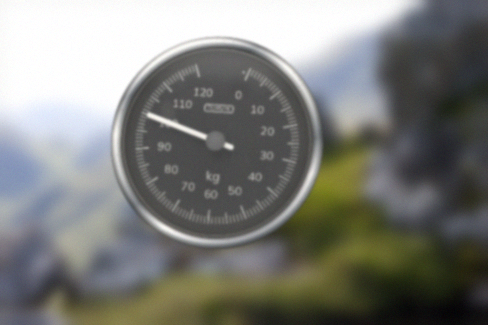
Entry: 100 kg
